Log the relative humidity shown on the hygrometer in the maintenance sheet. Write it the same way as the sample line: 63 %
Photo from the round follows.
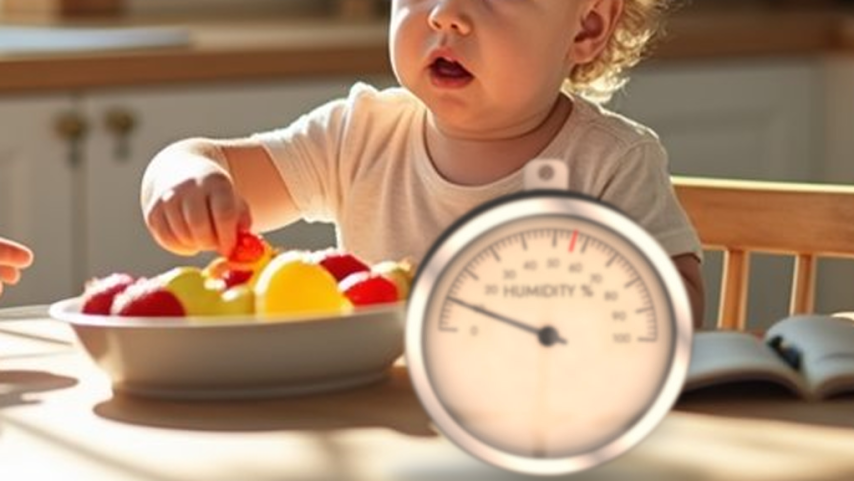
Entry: 10 %
